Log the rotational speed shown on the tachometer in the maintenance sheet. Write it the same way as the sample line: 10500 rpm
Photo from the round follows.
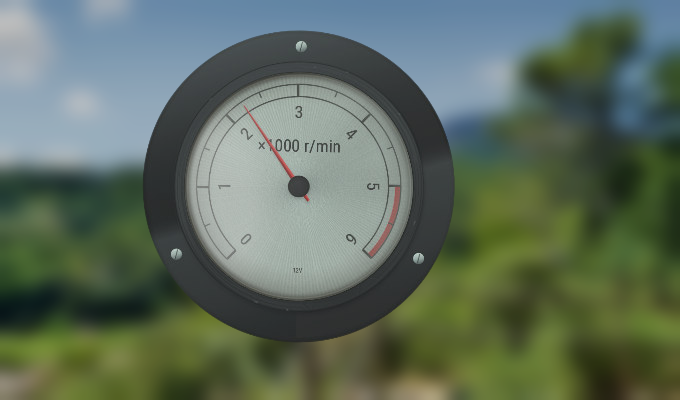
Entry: 2250 rpm
